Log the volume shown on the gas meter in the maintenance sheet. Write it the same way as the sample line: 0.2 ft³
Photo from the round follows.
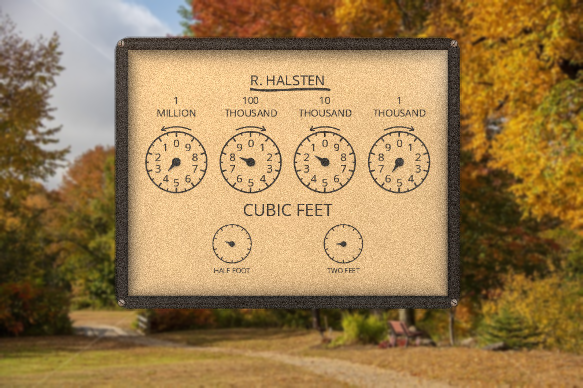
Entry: 381600 ft³
